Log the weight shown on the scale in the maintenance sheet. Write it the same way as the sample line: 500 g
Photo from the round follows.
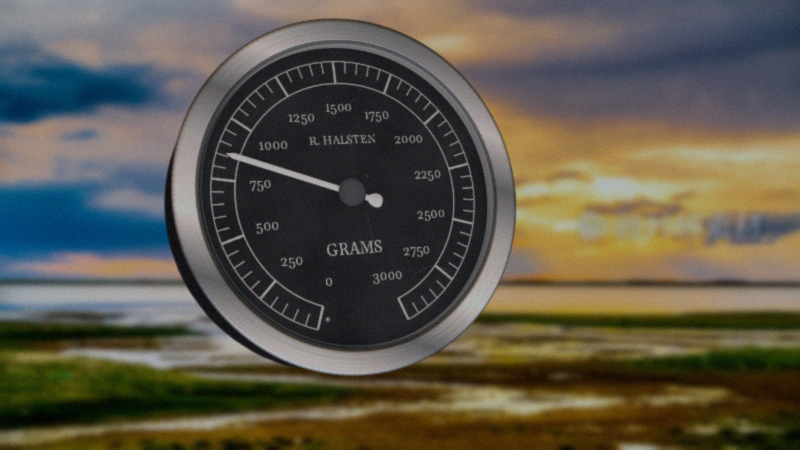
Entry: 850 g
